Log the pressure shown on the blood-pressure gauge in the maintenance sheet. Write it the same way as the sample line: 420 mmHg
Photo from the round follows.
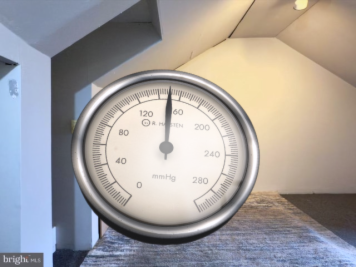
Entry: 150 mmHg
